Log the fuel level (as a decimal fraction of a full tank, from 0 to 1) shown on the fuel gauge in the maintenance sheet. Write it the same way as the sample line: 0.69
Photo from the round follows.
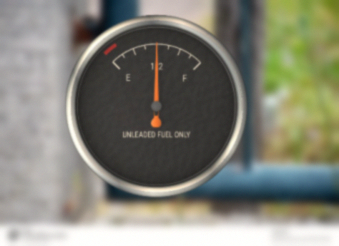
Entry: 0.5
